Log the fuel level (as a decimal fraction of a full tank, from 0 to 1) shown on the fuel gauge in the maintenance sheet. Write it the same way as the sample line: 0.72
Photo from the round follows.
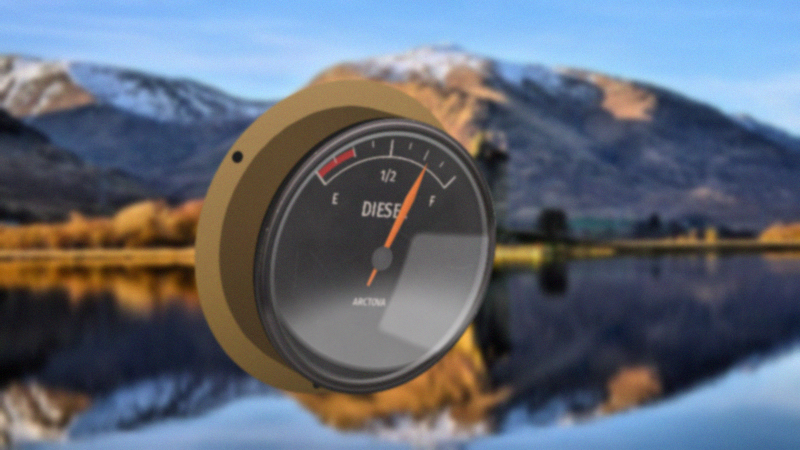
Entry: 0.75
